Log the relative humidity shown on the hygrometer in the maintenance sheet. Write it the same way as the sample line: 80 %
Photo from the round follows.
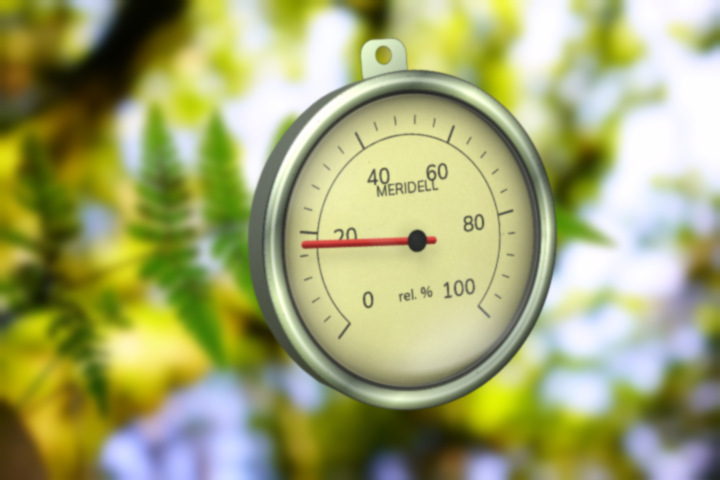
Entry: 18 %
